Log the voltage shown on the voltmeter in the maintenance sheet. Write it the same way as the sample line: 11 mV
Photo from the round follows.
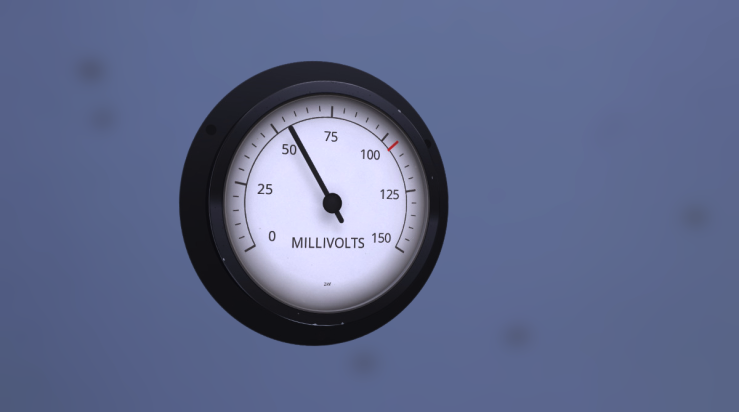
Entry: 55 mV
